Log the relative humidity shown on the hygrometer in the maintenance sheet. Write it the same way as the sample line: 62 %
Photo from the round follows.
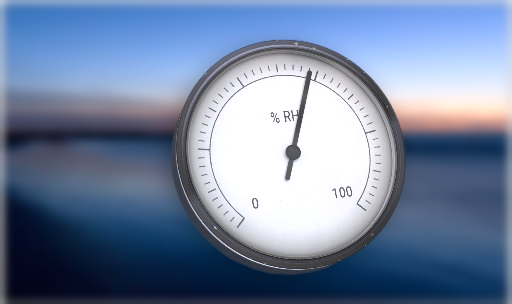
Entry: 58 %
